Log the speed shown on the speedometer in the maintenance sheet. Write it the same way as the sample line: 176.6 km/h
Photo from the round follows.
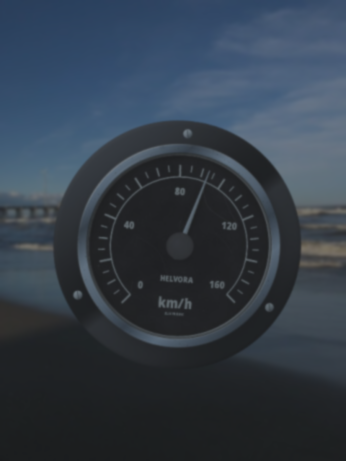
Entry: 92.5 km/h
